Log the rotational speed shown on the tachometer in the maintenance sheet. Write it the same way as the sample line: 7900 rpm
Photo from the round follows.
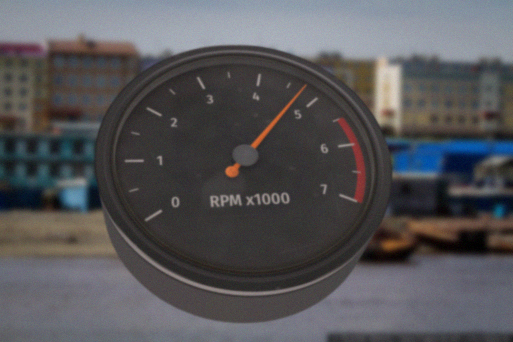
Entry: 4750 rpm
